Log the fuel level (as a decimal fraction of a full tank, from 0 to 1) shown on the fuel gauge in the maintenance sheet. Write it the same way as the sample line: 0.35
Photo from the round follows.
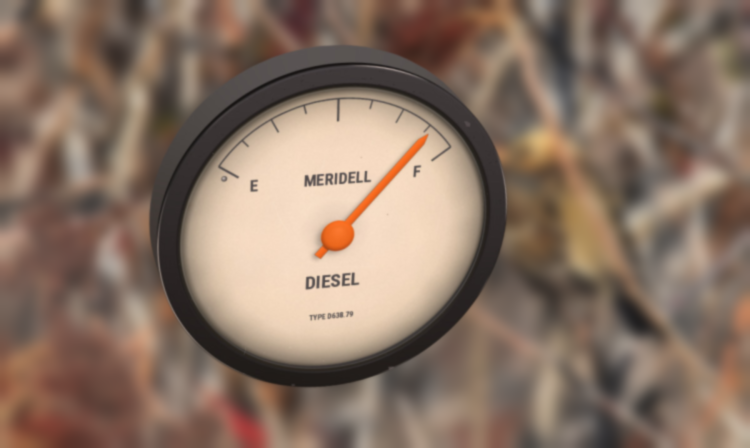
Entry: 0.875
